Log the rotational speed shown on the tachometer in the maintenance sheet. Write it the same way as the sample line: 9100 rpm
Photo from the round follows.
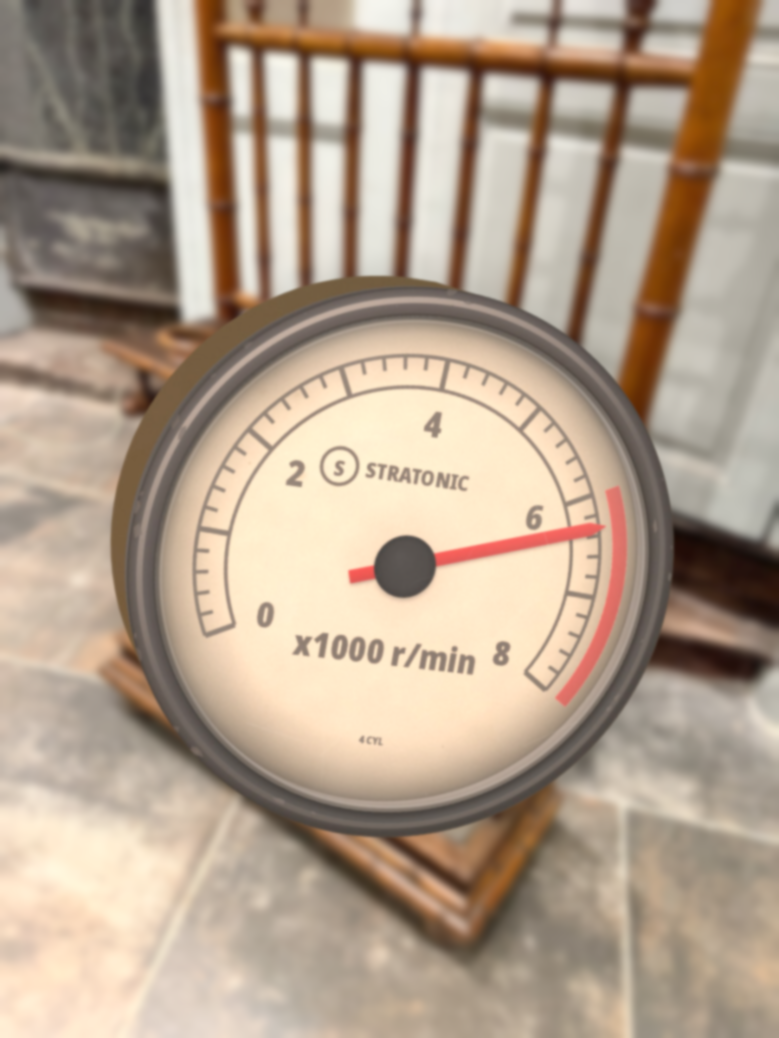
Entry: 6300 rpm
